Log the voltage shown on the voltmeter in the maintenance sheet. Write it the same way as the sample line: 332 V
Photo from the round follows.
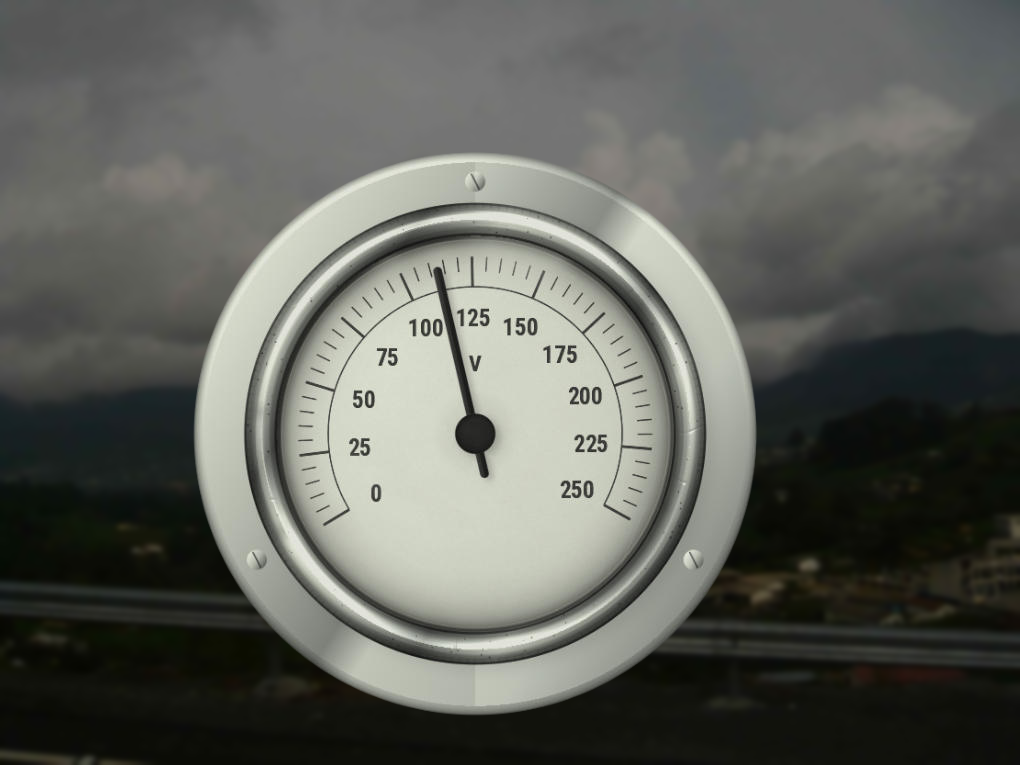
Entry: 112.5 V
